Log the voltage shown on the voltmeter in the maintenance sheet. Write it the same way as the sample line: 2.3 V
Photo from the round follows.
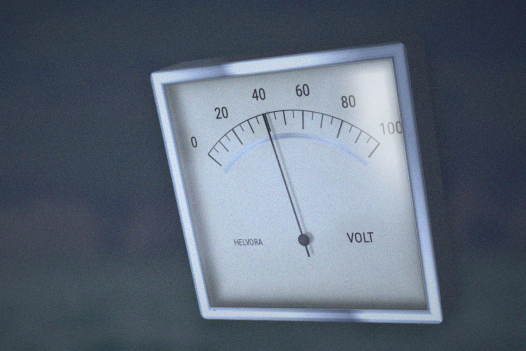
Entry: 40 V
